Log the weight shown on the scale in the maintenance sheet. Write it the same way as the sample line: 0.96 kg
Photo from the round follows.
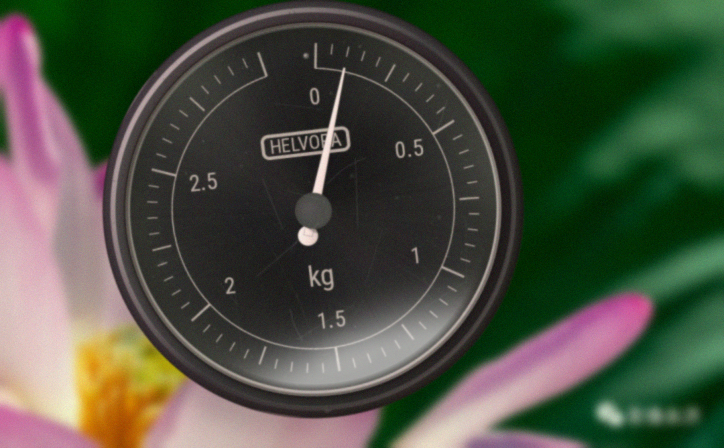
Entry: 0.1 kg
